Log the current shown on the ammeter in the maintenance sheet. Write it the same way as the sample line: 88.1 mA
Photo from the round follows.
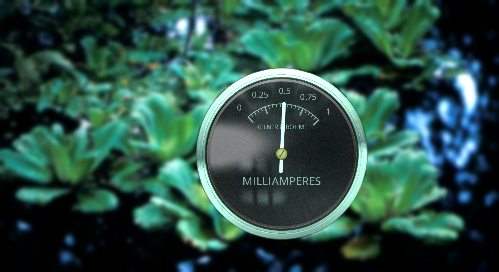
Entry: 0.5 mA
